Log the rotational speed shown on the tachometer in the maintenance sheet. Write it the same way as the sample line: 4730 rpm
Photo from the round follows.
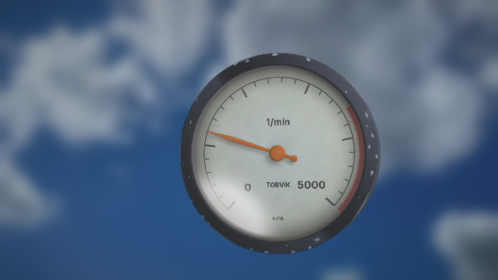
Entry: 1200 rpm
